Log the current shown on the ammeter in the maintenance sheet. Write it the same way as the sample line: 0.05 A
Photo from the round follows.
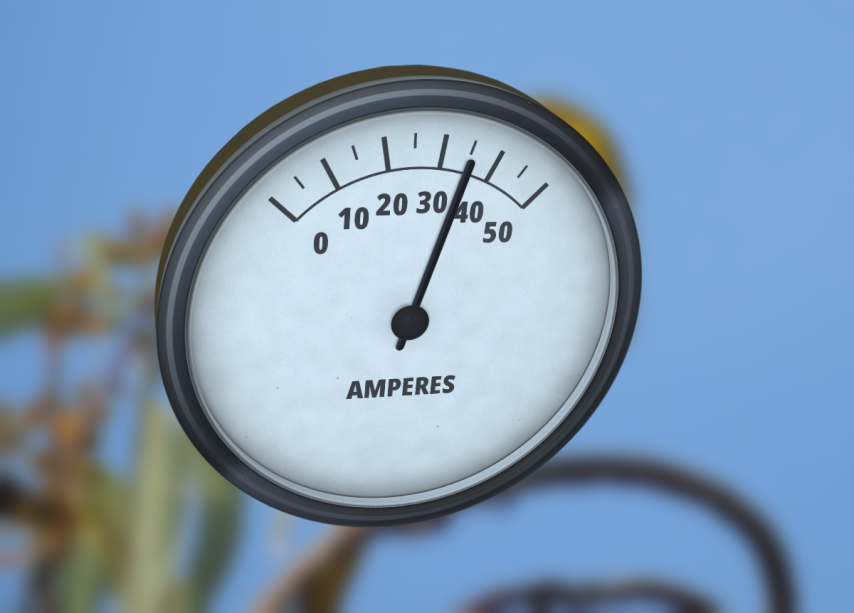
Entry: 35 A
